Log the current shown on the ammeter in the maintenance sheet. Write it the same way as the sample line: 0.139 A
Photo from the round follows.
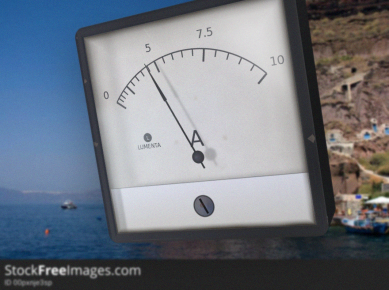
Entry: 4.5 A
